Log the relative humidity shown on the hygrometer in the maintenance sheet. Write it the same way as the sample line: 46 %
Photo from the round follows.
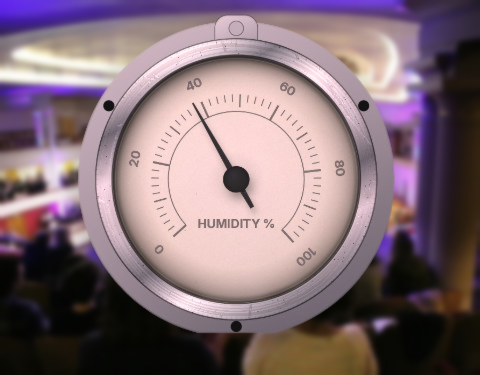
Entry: 38 %
